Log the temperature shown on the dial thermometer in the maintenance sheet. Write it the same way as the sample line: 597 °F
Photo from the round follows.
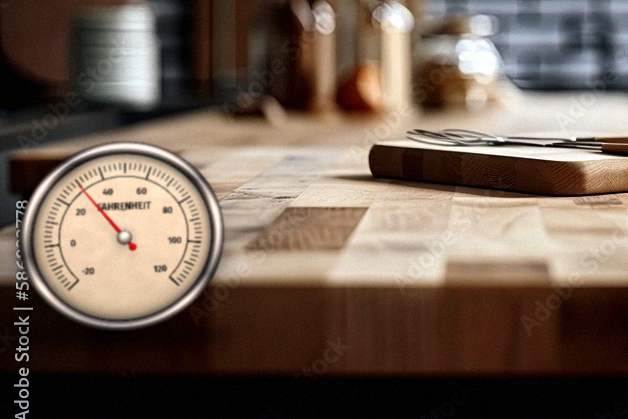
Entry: 30 °F
